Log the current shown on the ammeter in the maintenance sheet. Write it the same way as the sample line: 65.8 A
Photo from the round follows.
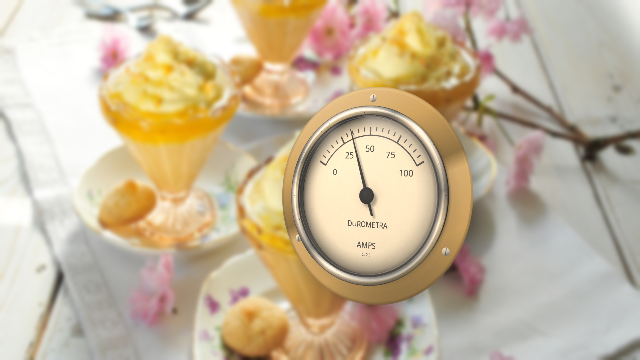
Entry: 35 A
